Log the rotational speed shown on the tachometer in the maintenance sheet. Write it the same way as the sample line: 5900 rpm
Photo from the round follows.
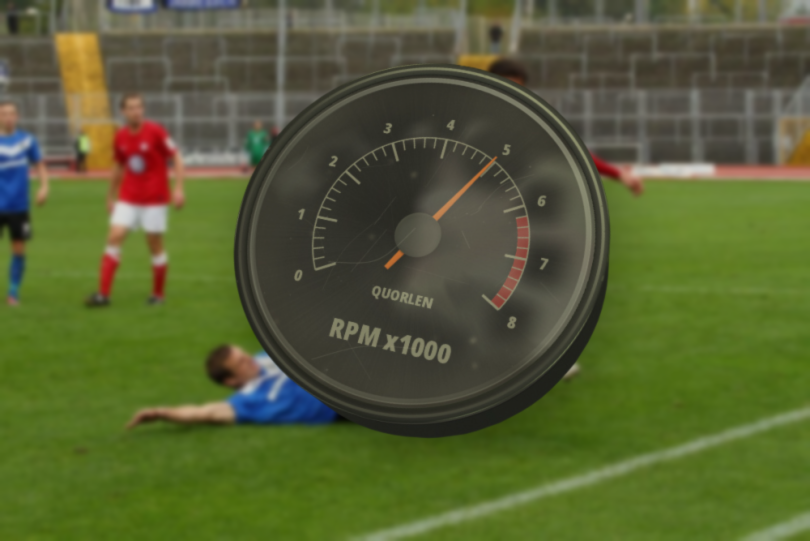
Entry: 5000 rpm
